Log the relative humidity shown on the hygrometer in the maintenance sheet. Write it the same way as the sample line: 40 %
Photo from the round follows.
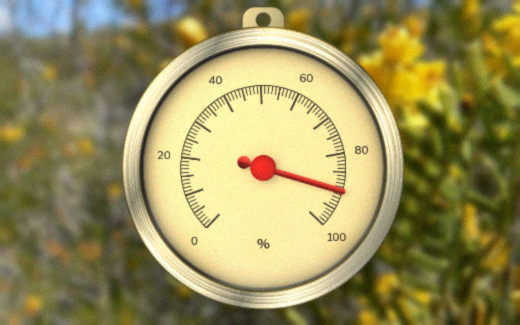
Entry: 90 %
